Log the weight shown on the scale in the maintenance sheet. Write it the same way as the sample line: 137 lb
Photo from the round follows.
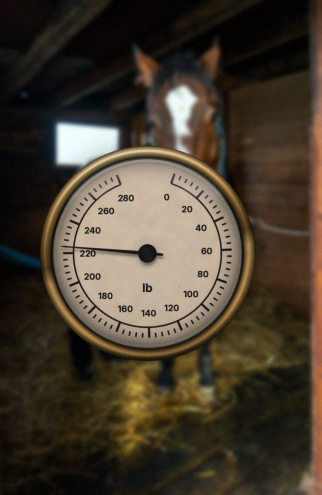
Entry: 224 lb
